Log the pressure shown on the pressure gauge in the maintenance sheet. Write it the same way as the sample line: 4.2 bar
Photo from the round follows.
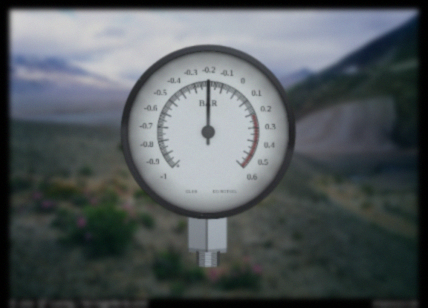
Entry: -0.2 bar
